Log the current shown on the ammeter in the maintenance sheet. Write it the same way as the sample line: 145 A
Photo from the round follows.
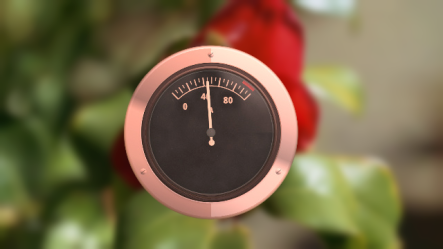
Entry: 45 A
